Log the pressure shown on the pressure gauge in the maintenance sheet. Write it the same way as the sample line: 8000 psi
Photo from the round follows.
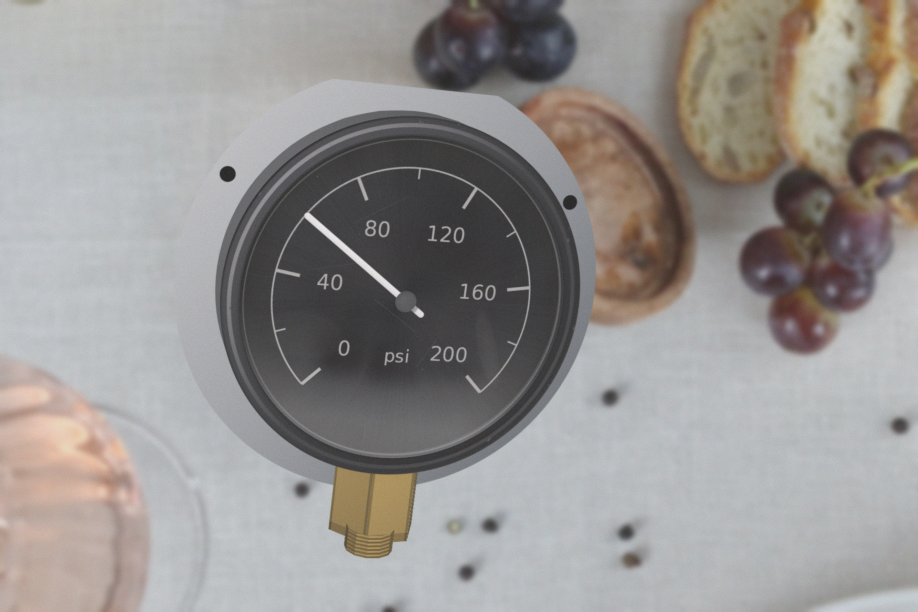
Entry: 60 psi
